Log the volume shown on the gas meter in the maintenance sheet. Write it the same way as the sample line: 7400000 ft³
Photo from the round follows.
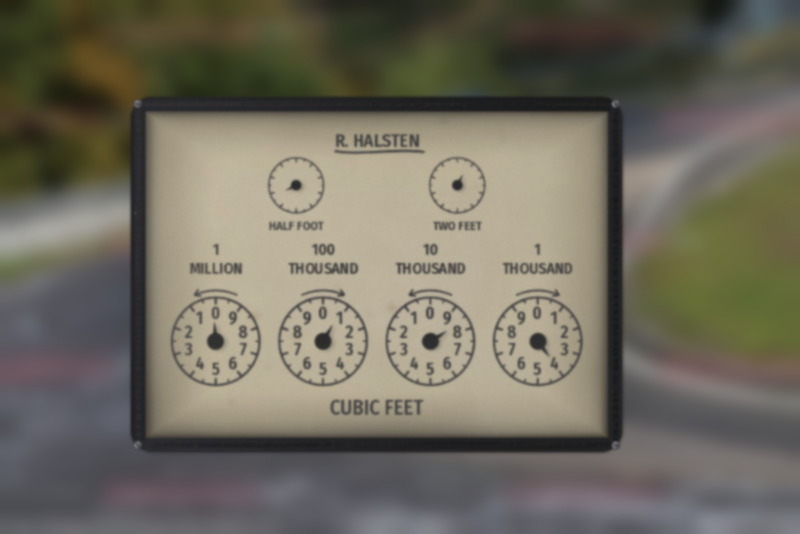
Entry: 8400 ft³
